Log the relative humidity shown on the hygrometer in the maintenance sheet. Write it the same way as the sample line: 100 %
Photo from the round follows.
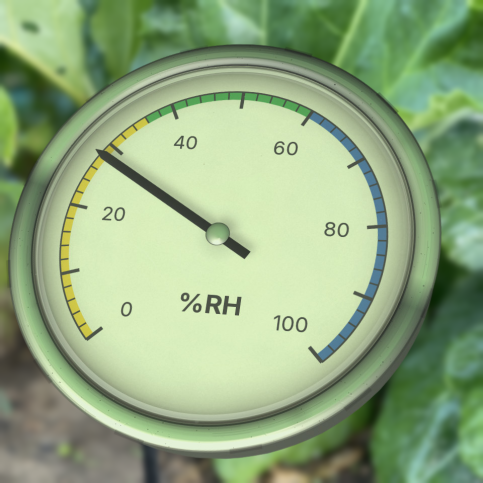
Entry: 28 %
